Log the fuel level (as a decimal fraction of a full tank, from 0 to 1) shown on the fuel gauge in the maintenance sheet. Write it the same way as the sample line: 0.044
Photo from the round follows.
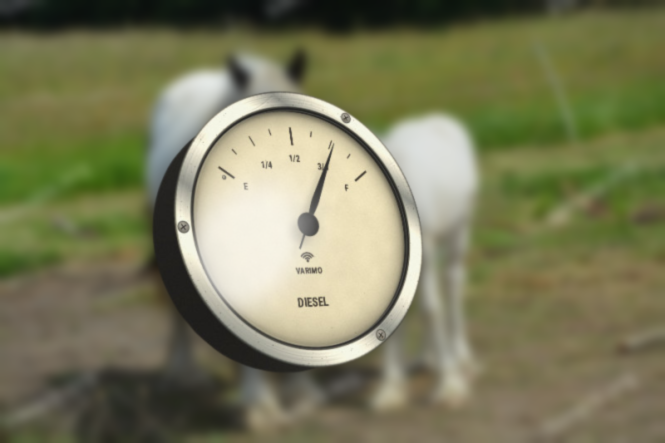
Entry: 0.75
